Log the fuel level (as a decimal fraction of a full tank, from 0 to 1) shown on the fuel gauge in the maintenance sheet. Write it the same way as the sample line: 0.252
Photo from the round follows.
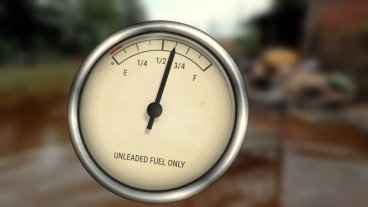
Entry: 0.625
